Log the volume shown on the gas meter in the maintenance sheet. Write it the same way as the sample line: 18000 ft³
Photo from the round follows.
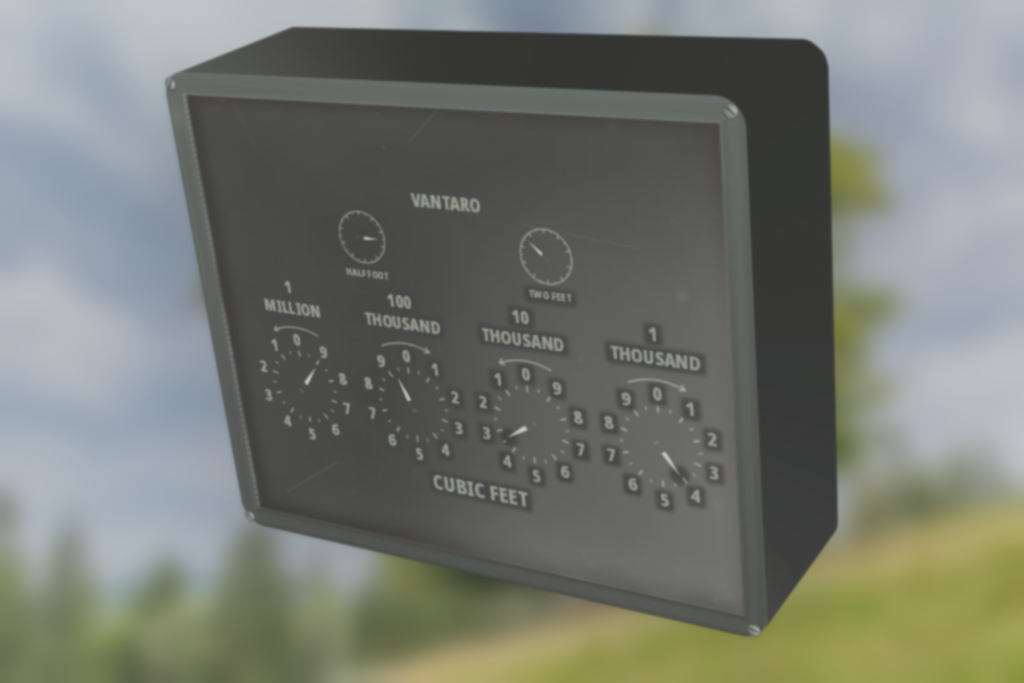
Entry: 893400 ft³
